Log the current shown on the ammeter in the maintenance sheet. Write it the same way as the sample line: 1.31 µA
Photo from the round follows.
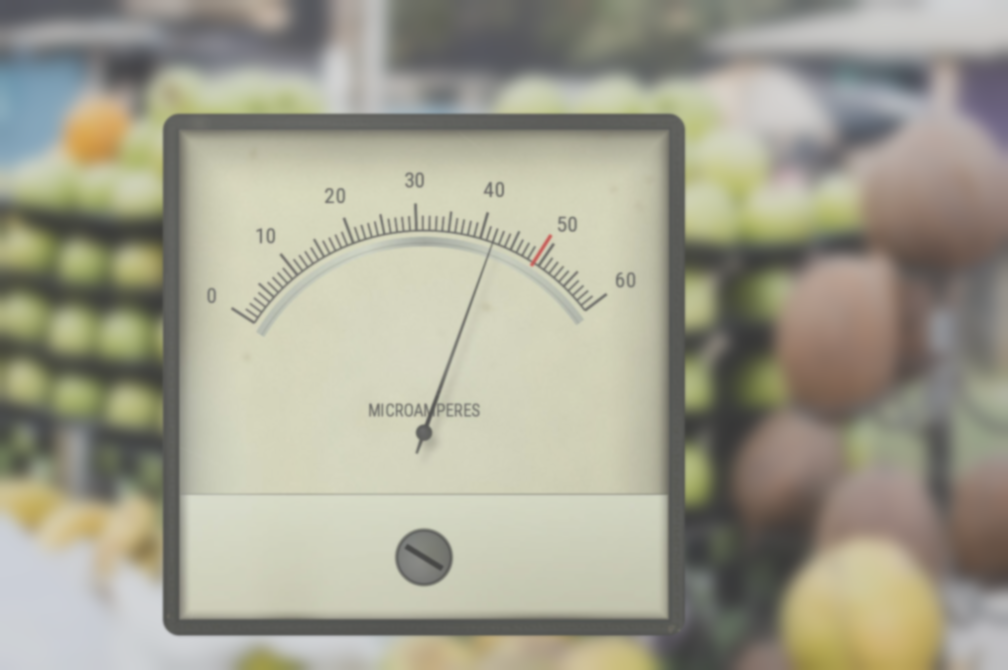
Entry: 42 µA
